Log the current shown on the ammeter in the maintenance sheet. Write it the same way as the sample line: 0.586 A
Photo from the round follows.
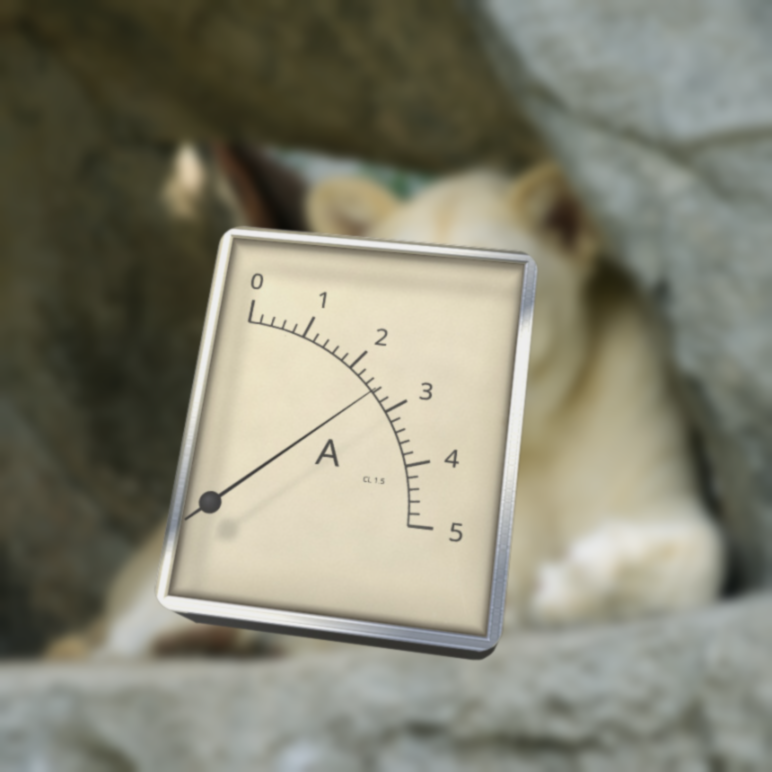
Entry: 2.6 A
